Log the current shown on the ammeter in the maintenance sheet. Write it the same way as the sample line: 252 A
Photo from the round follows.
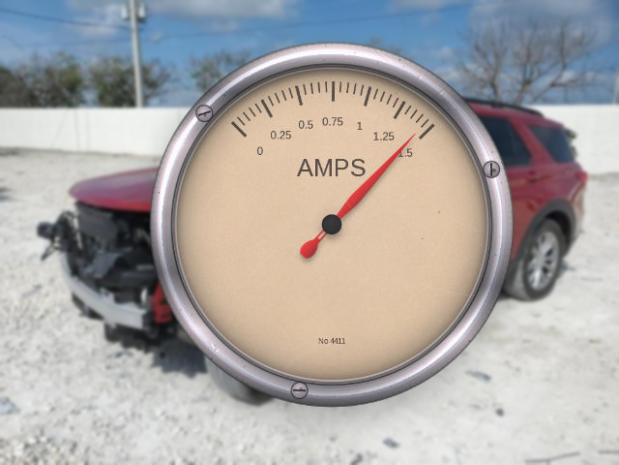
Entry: 1.45 A
